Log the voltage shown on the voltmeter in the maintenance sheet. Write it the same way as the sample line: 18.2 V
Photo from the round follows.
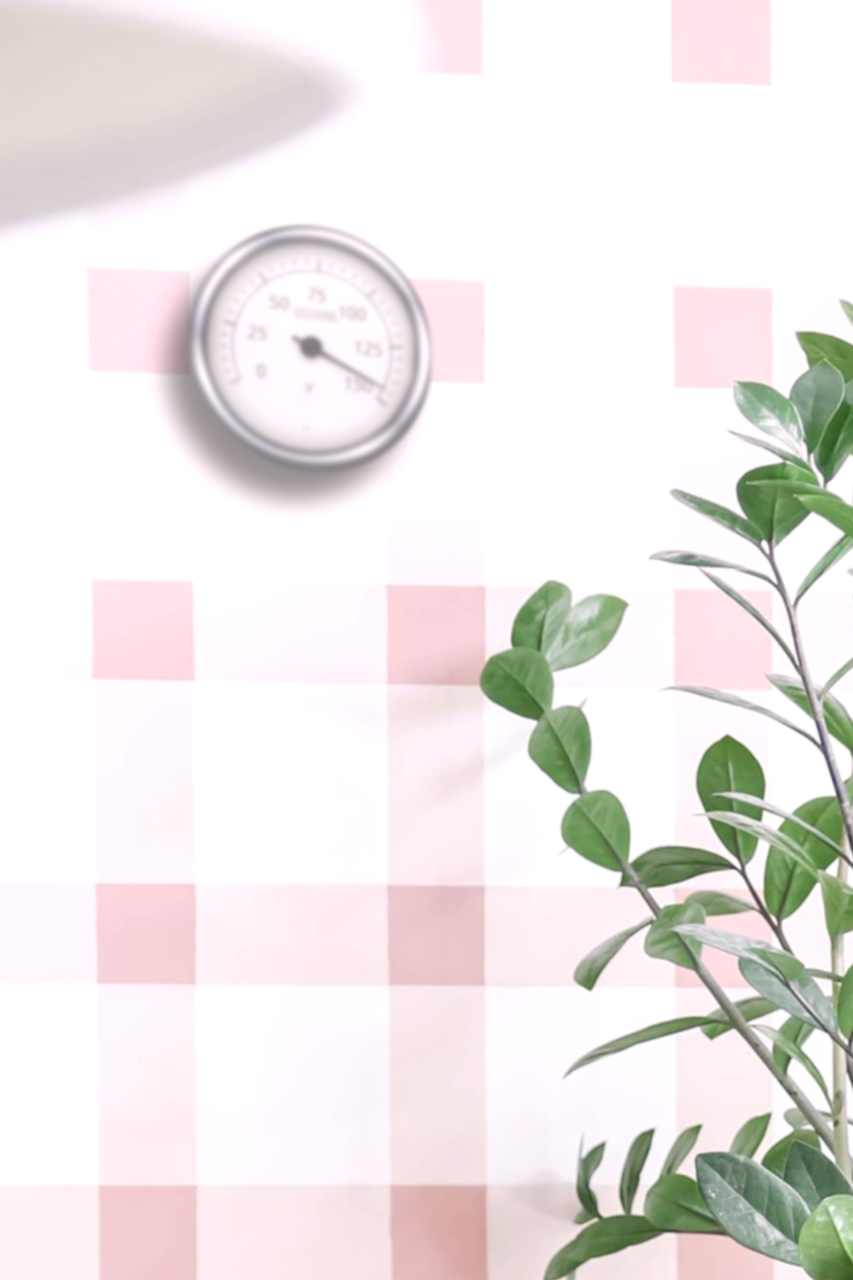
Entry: 145 V
